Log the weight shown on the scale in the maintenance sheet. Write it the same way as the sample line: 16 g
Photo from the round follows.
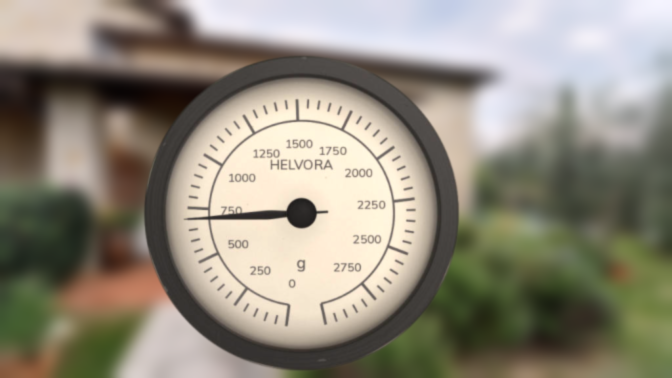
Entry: 700 g
